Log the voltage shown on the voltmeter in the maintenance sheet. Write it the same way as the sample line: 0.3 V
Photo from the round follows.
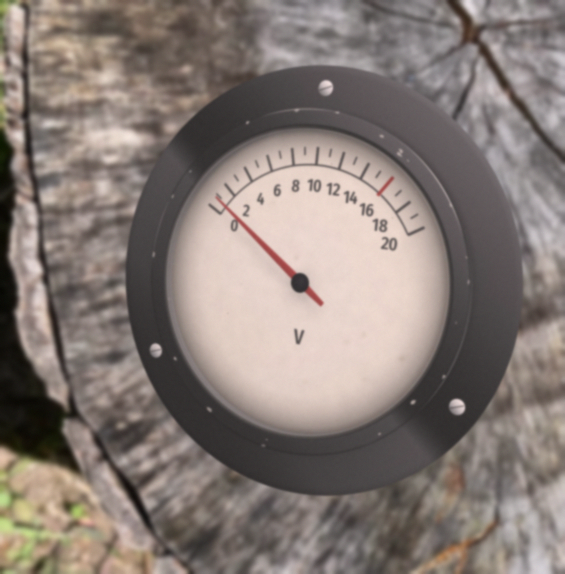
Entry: 1 V
